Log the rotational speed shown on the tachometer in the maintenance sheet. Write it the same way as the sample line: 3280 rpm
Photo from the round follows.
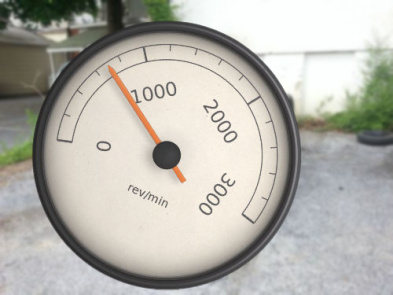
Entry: 700 rpm
